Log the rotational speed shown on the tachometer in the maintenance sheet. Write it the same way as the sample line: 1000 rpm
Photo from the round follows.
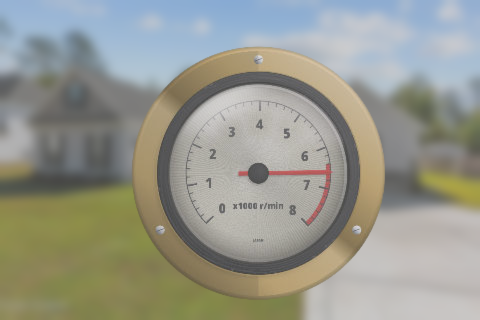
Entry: 6600 rpm
